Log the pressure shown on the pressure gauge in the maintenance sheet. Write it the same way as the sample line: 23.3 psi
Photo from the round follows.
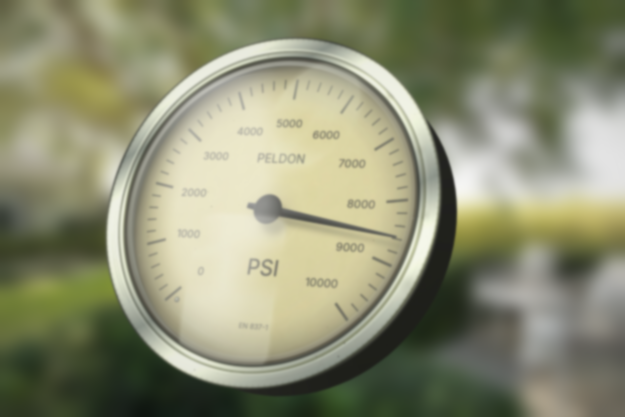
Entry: 8600 psi
